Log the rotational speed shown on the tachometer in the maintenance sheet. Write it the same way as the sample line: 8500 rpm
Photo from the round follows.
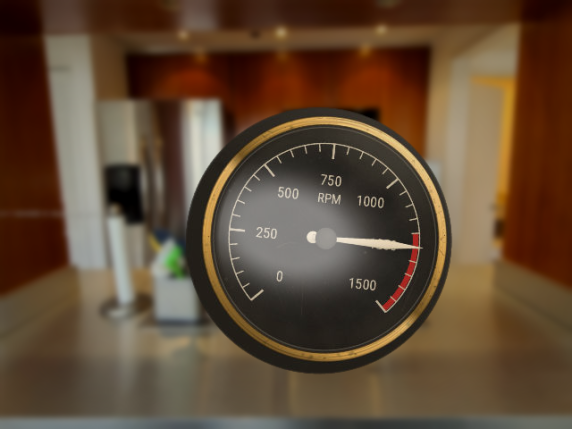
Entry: 1250 rpm
